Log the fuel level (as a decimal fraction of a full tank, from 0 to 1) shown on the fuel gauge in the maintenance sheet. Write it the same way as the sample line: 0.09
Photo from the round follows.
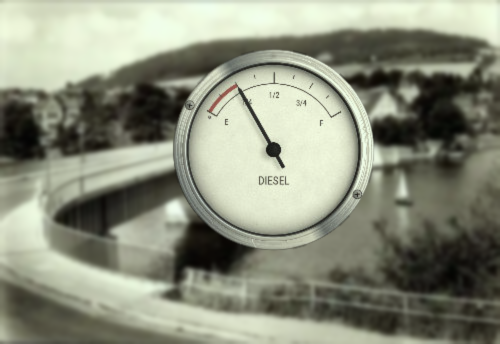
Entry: 0.25
